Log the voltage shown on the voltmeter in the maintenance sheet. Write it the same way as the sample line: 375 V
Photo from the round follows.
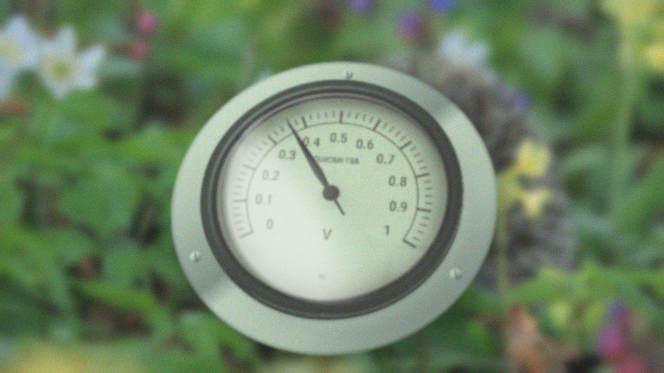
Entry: 0.36 V
